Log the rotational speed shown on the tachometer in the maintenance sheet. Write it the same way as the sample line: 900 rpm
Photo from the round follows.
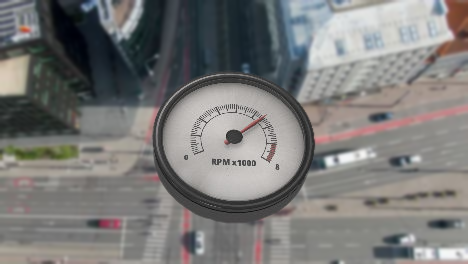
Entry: 5500 rpm
